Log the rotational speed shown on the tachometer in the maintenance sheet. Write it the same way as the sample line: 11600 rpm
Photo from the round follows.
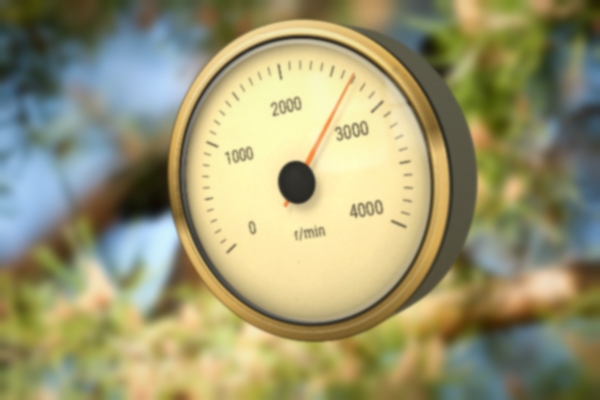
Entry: 2700 rpm
